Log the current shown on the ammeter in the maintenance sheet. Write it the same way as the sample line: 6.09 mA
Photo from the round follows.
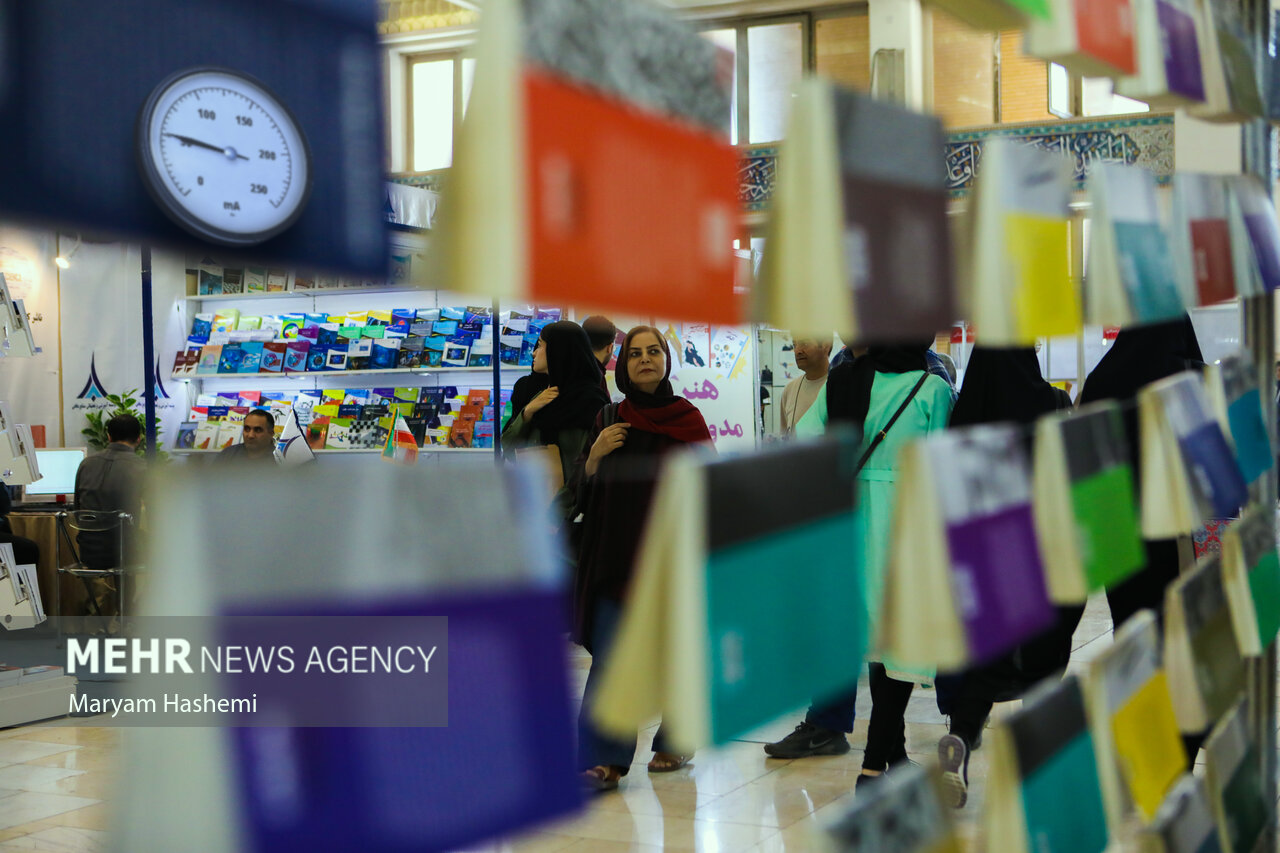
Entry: 50 mA
